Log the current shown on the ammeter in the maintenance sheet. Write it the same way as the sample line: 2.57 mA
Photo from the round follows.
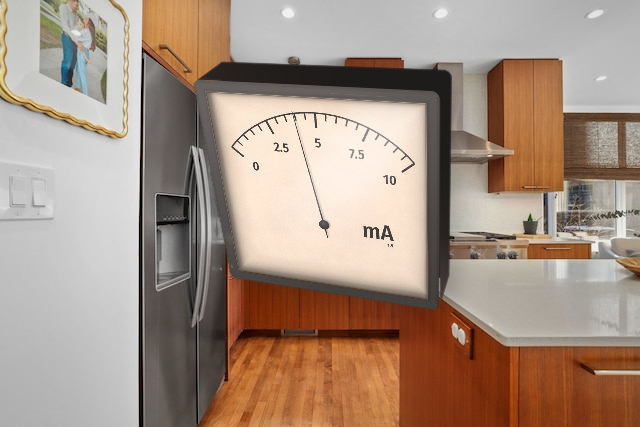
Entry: 4 mA
